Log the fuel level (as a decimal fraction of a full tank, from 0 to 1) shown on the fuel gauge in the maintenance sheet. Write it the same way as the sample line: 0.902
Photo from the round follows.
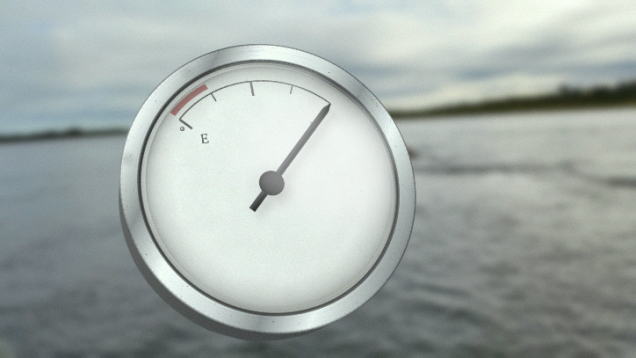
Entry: 1
